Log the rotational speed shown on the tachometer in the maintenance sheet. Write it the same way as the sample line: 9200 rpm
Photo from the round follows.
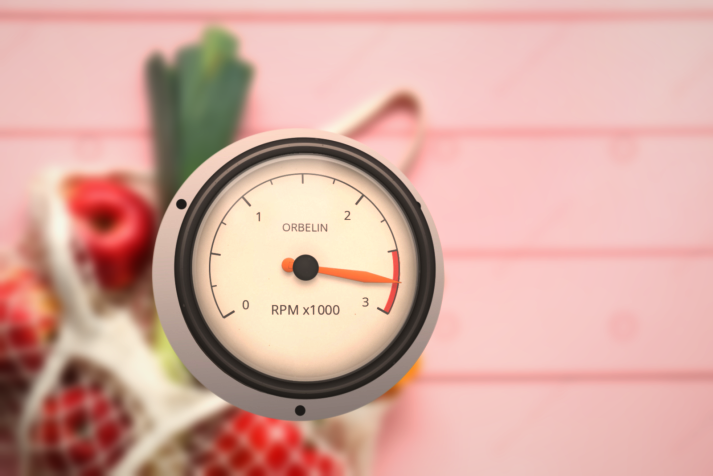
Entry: 2750 rpm
